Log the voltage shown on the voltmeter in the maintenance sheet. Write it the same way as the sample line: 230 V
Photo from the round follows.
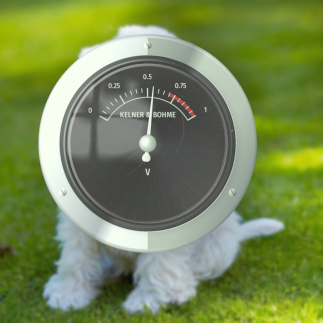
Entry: 0.55 V
